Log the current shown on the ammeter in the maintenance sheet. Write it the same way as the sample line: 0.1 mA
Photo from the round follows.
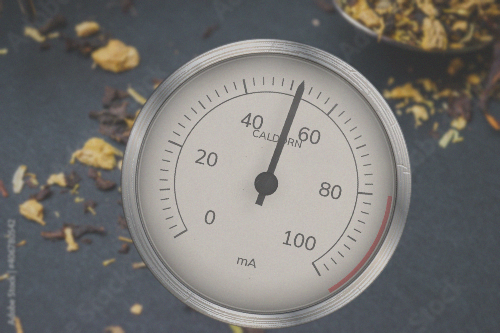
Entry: 52 mA
